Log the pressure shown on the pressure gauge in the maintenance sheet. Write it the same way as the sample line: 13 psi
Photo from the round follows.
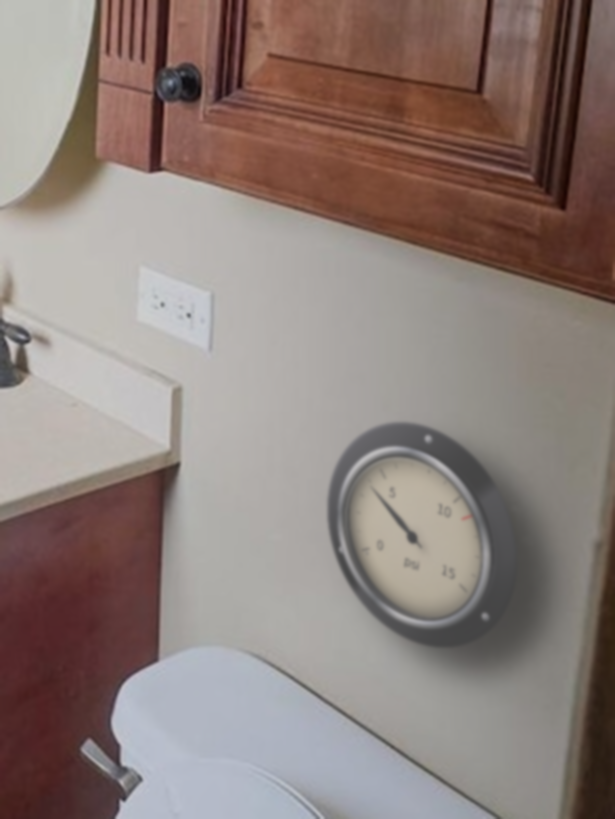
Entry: 4 psi
